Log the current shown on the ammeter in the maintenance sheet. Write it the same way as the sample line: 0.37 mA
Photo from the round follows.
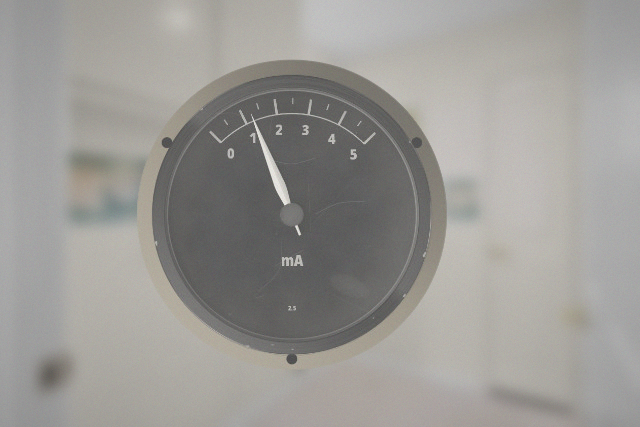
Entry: 1.25 mA
